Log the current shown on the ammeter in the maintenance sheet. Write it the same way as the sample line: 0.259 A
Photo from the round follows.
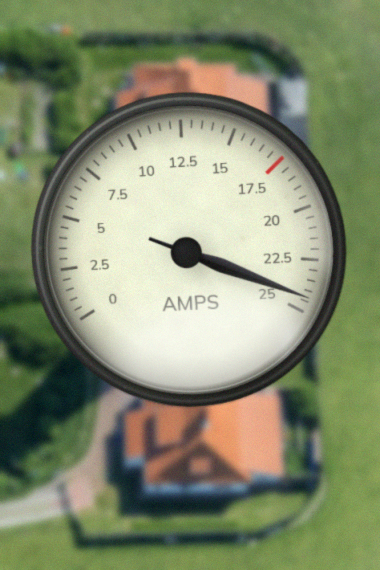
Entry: 24.25 A
